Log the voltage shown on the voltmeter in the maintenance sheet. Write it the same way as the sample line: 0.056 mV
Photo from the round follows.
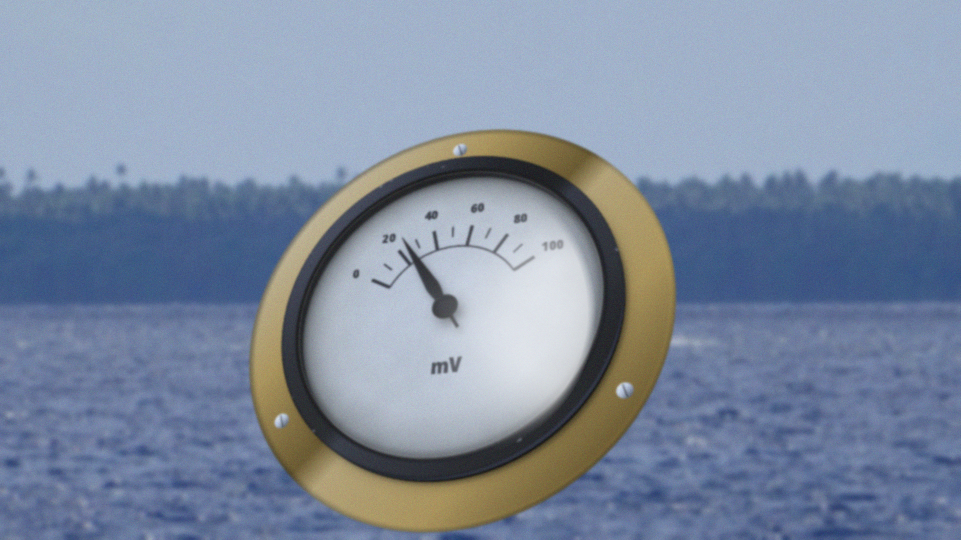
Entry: 25 mV
